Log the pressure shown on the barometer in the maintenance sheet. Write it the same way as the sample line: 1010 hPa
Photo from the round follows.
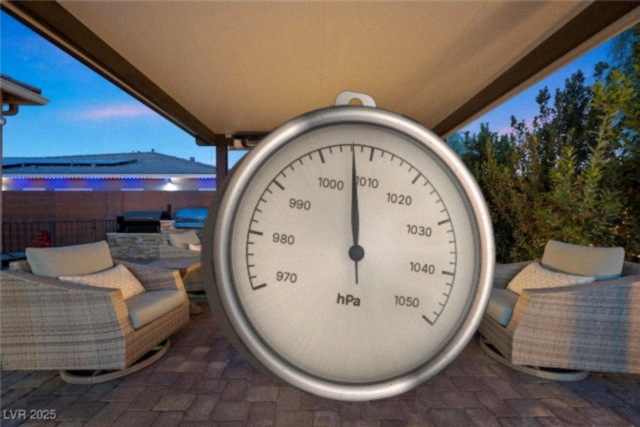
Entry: 1006 hPa
